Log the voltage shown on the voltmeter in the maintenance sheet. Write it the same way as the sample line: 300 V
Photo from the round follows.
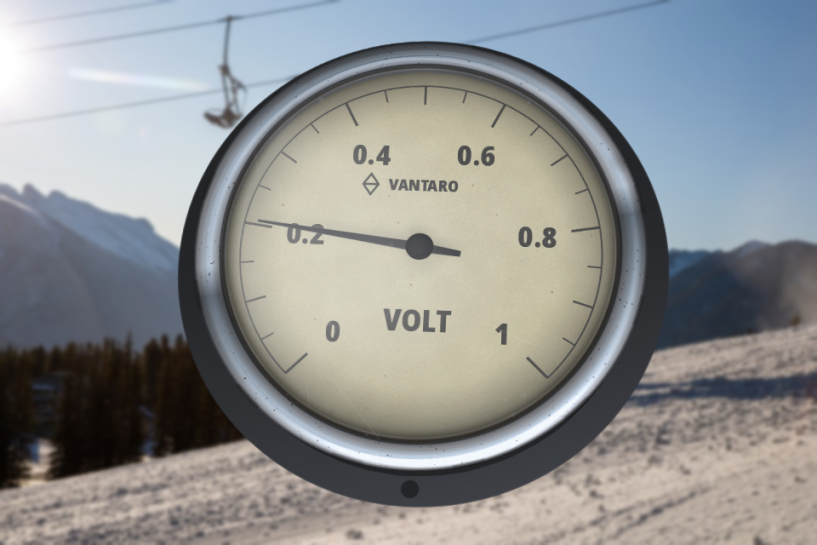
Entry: 0.2 V
